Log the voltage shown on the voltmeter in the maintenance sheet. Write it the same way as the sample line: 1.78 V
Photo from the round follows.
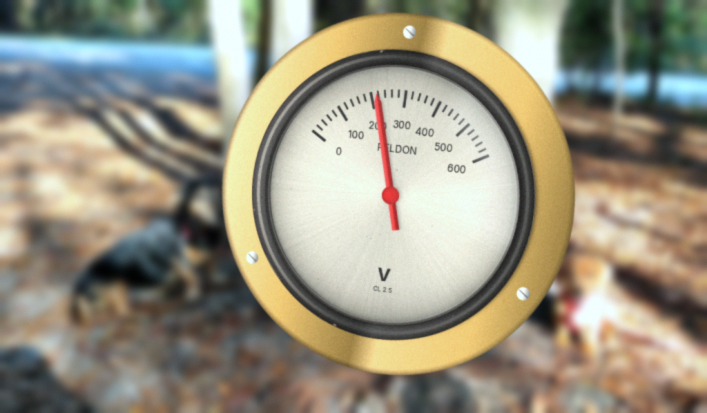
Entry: 220 V
